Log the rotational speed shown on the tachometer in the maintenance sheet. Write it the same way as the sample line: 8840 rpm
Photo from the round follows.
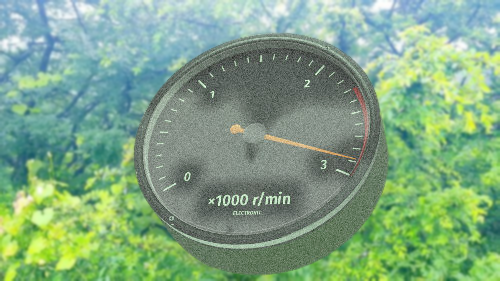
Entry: 2900 rpm
